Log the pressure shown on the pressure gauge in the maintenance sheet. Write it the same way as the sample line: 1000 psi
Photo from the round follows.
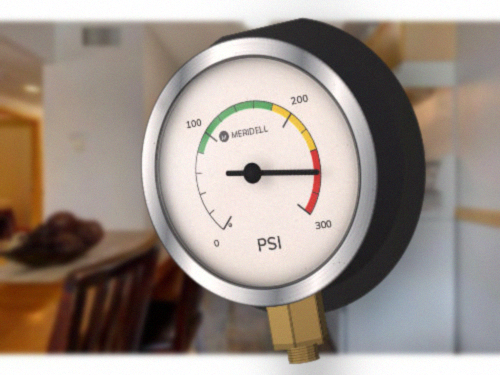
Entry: 260 psi
